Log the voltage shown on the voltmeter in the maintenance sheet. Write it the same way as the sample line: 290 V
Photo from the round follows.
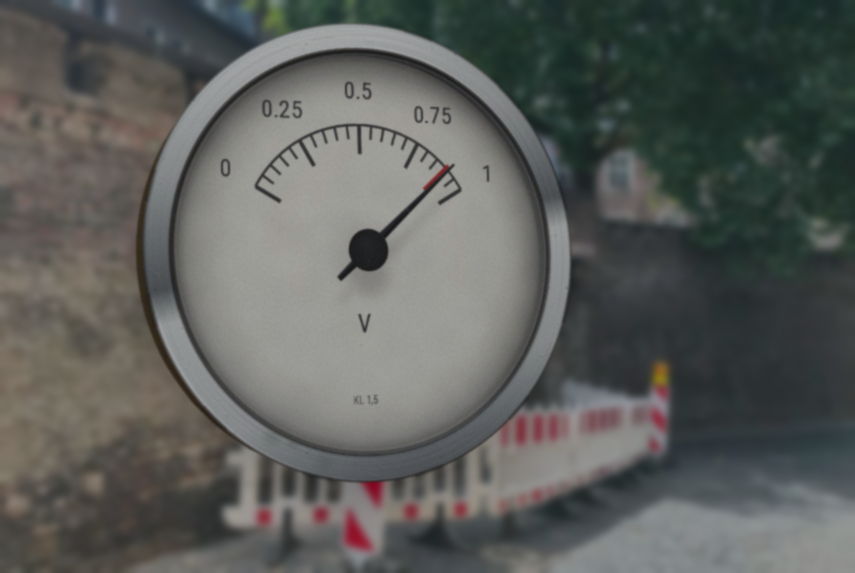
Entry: 0.9 V
